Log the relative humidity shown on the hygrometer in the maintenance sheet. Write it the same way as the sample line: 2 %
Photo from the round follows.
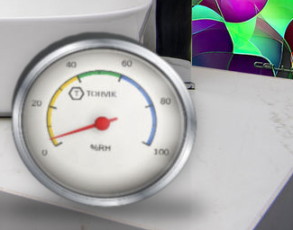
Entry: 5 %
